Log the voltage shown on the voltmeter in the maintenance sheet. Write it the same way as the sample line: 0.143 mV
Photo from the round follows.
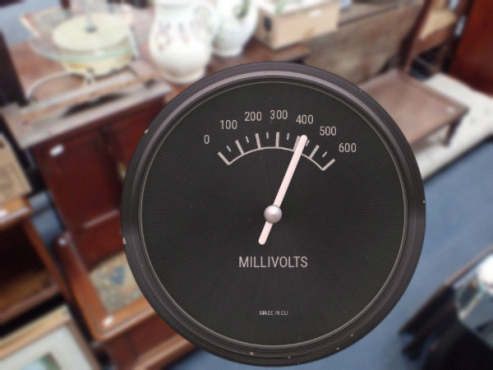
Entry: 425 mV
